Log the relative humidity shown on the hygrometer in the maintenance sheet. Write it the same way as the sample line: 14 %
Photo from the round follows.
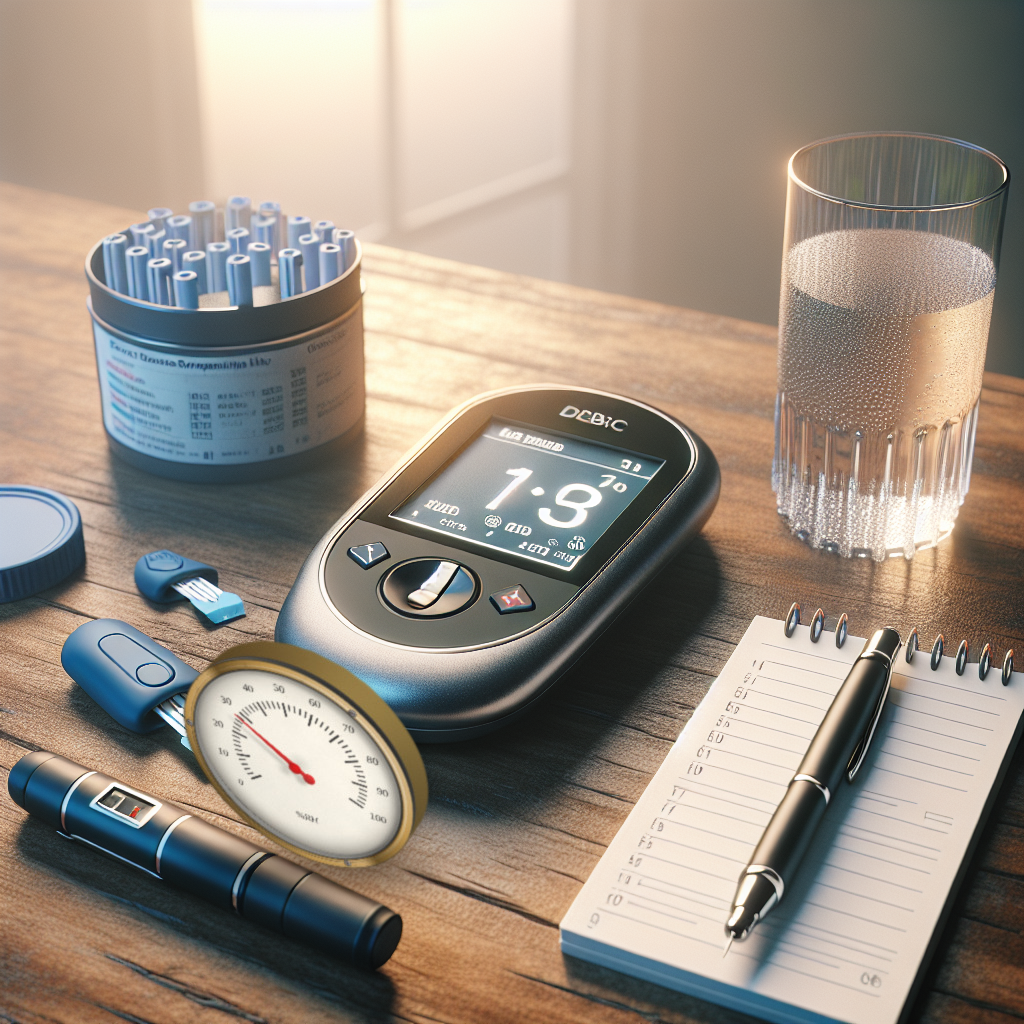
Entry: 30 %
